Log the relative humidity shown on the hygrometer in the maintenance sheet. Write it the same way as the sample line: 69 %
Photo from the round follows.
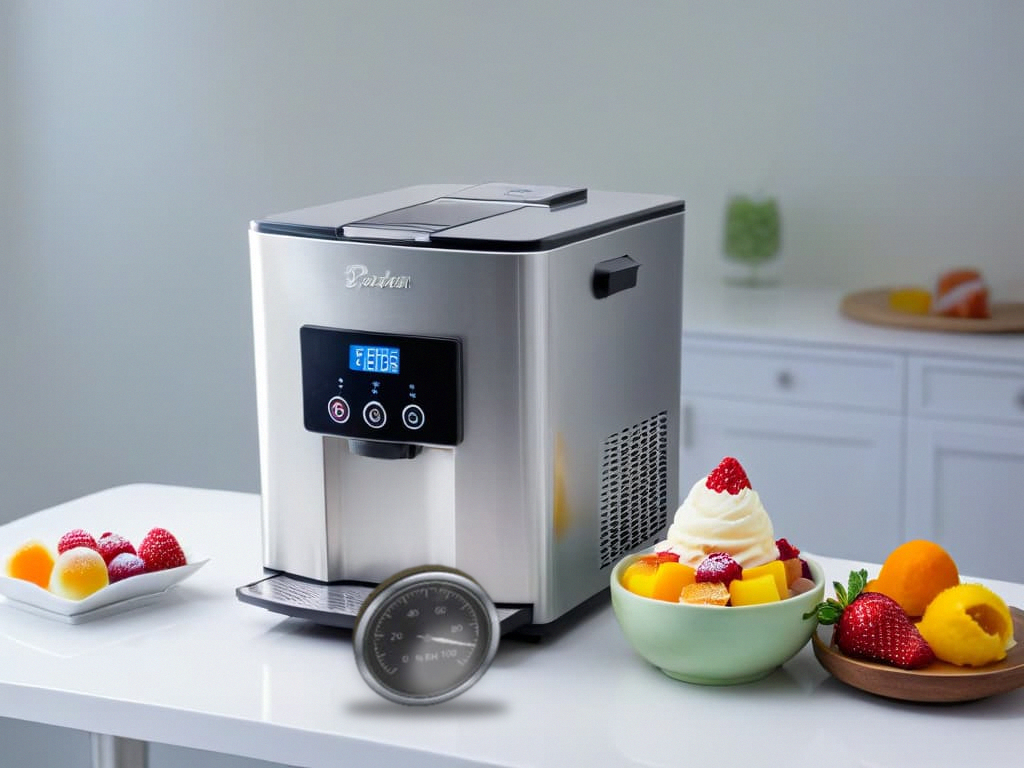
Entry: 90 %
